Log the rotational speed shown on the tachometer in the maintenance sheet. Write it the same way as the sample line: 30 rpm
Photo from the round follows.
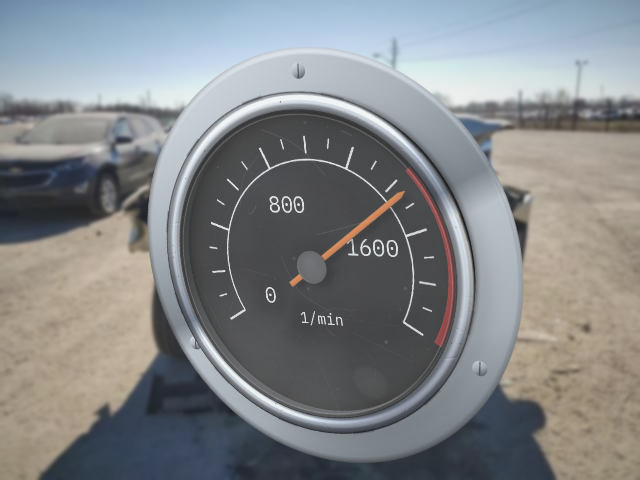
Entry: 1450 rpm
